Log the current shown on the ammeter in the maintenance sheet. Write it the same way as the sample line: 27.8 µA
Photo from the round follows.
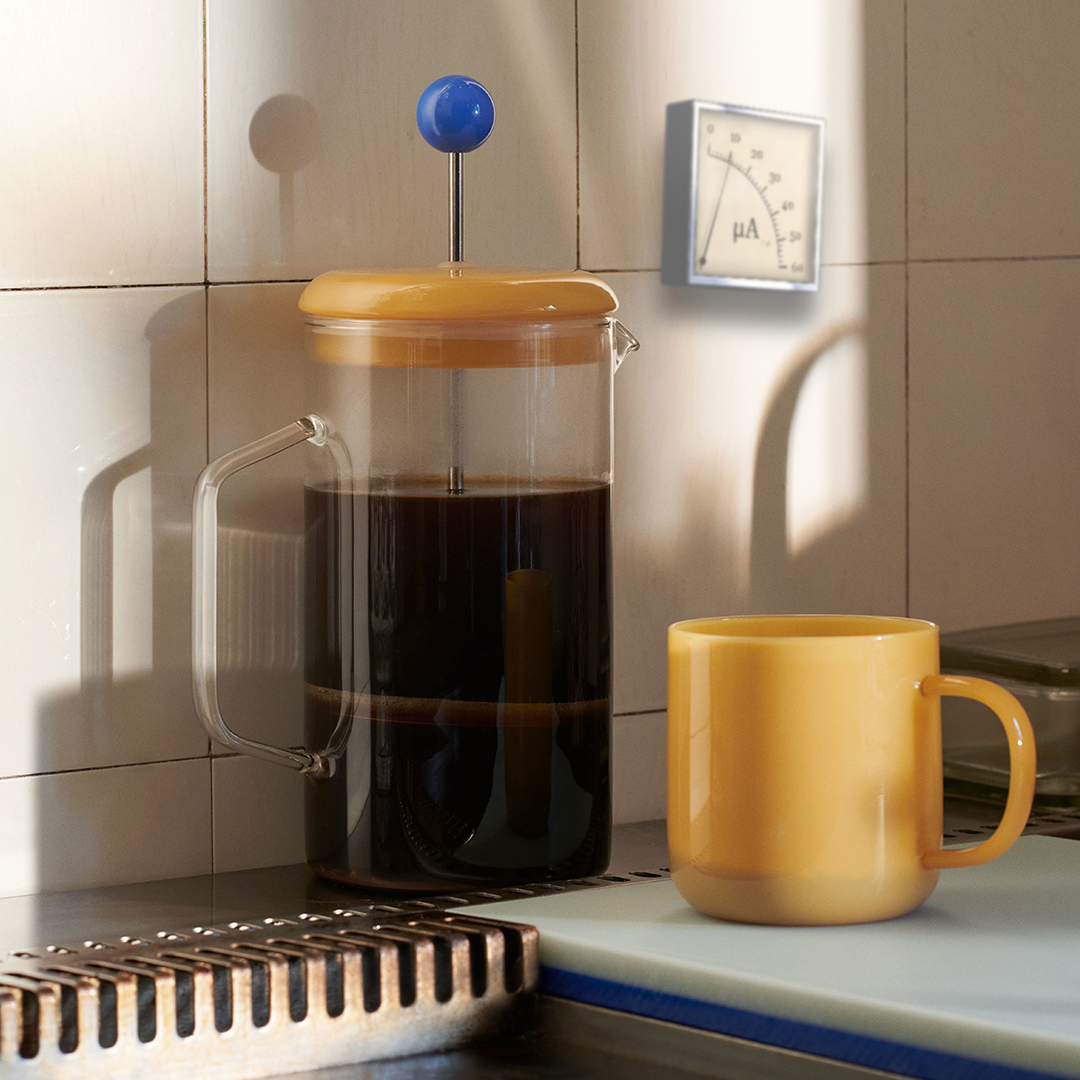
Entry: 10 µA
